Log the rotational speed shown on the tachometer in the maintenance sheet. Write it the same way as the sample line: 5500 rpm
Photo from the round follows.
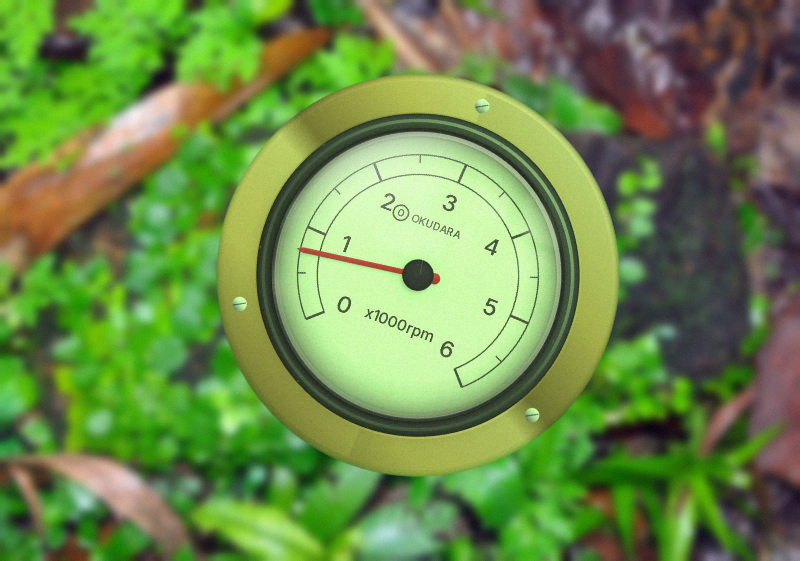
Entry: 750 rpm
